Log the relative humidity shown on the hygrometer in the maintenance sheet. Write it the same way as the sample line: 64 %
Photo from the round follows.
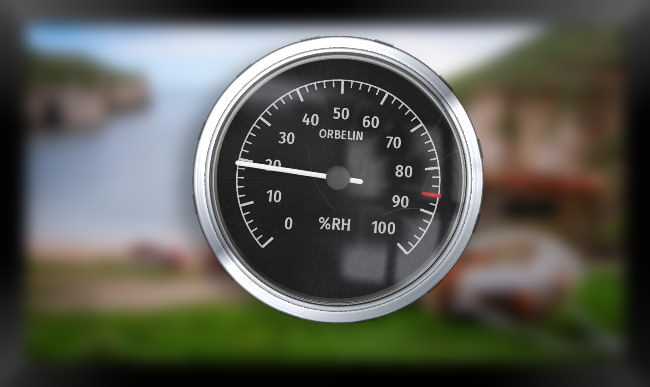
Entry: 19 %
